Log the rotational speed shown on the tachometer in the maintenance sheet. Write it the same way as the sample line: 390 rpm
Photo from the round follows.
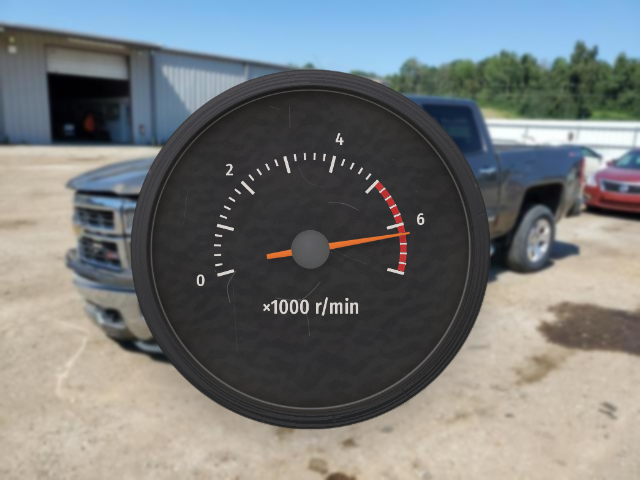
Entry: 6200 rpm
